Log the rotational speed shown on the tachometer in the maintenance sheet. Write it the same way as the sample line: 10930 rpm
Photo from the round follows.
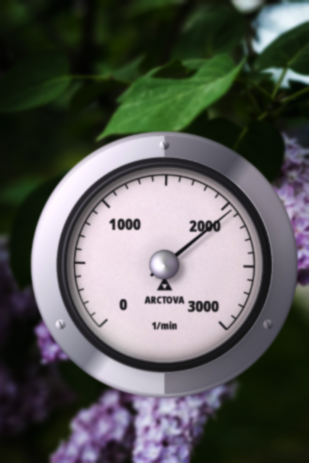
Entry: 2050 rpm
